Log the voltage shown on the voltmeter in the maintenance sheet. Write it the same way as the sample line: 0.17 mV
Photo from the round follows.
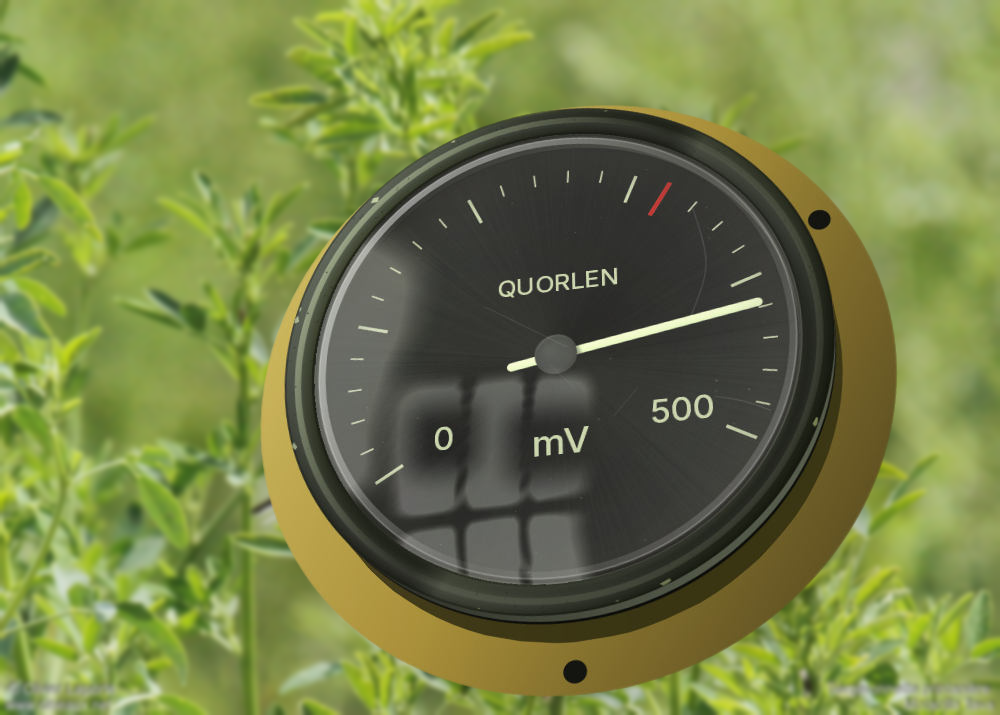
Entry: 420 mV
